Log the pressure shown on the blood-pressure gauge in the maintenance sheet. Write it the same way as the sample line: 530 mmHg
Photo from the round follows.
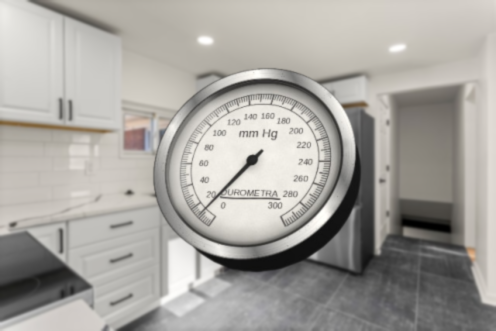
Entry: 10 mmHg
